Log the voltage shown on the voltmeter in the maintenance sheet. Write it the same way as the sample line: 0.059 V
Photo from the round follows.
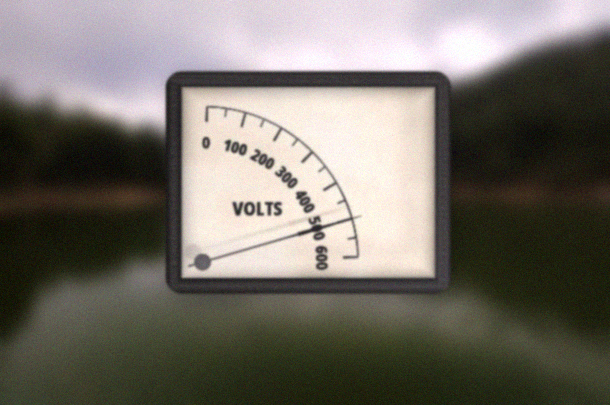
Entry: 500 V
